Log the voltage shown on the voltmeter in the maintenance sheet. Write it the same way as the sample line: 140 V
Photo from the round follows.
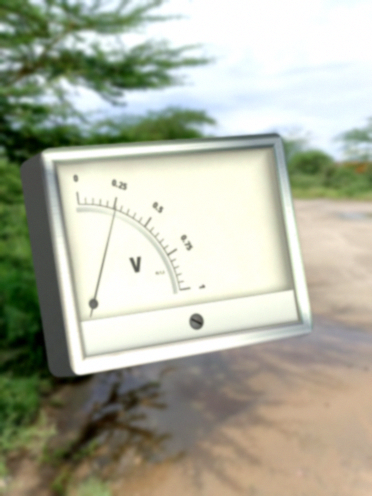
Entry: 0.25 V
